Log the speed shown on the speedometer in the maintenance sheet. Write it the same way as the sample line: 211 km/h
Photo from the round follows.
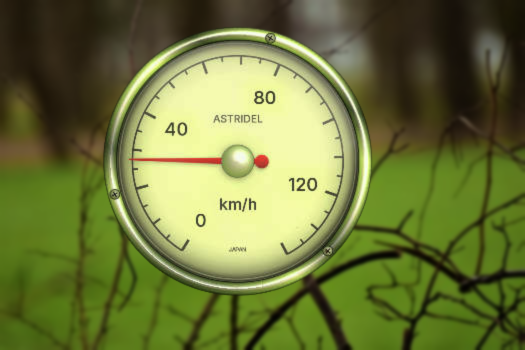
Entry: 27.5 km/h
